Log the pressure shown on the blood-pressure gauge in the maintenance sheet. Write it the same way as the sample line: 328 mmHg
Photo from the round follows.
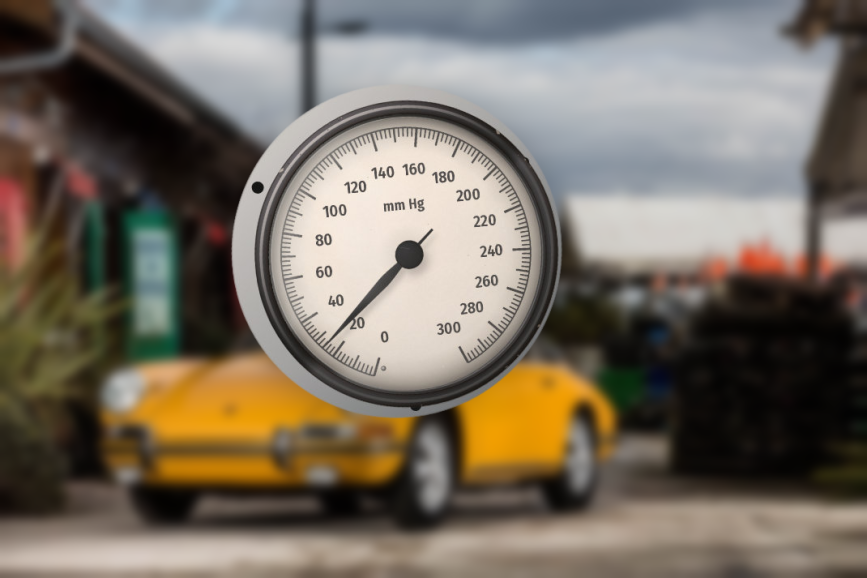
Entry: 26 mmHg
